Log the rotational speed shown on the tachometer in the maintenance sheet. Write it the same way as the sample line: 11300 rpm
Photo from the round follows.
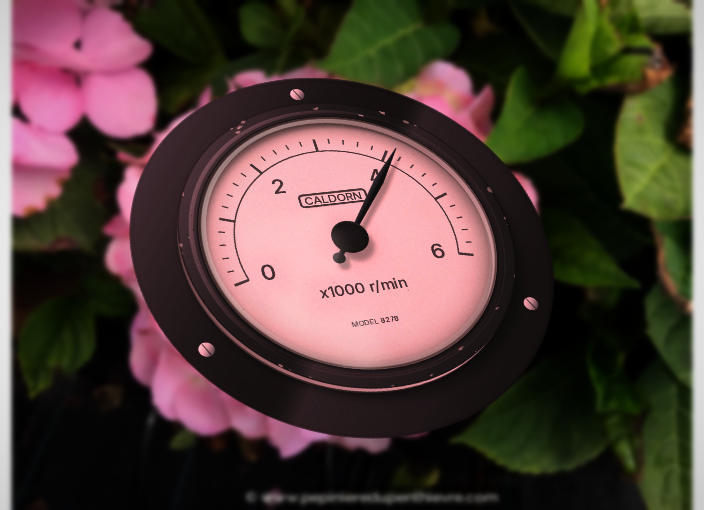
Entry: 4100 rpm
